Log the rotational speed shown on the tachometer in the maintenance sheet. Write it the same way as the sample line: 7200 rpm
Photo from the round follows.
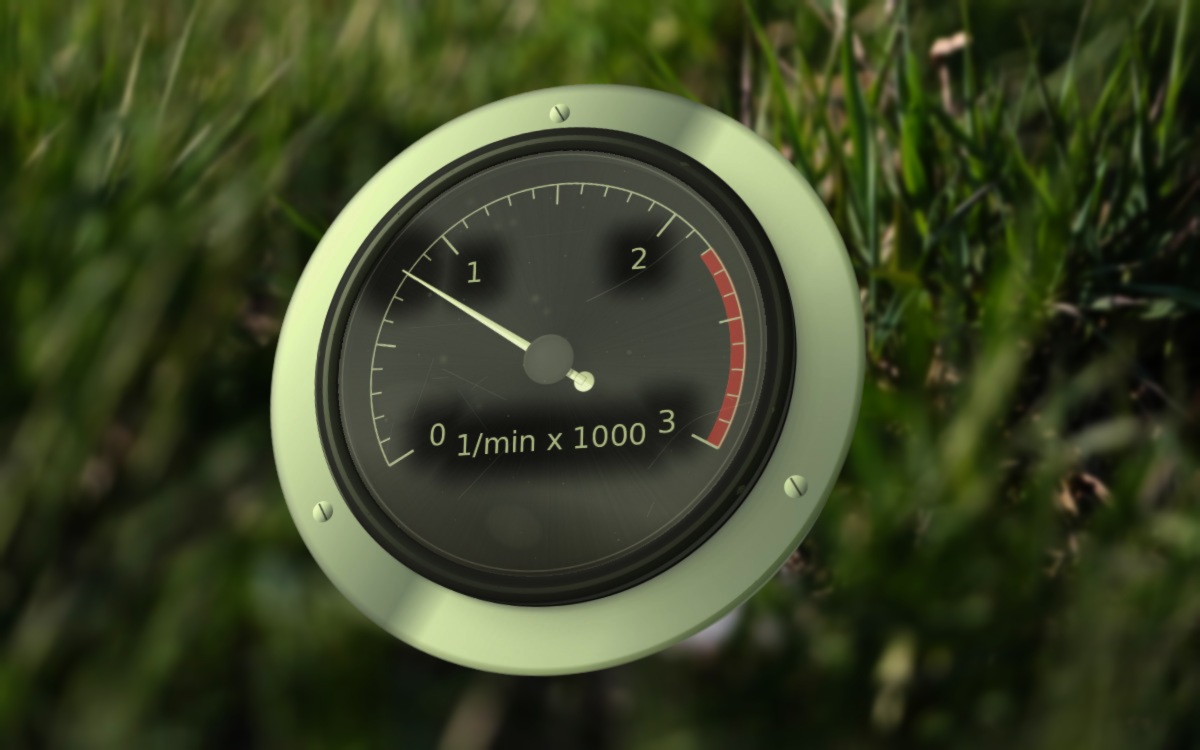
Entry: 800 rpm
